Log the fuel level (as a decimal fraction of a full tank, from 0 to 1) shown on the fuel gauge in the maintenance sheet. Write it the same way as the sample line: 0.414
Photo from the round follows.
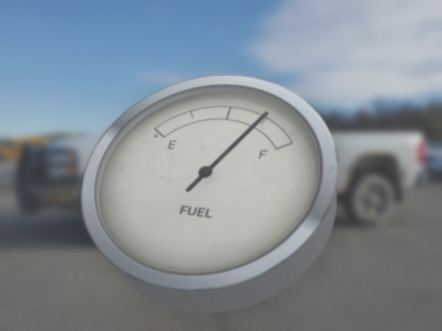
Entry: 0.75
